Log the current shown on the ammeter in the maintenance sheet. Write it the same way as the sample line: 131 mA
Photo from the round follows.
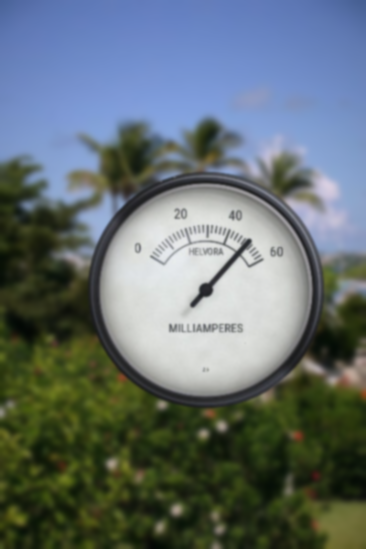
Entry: 50 mA
